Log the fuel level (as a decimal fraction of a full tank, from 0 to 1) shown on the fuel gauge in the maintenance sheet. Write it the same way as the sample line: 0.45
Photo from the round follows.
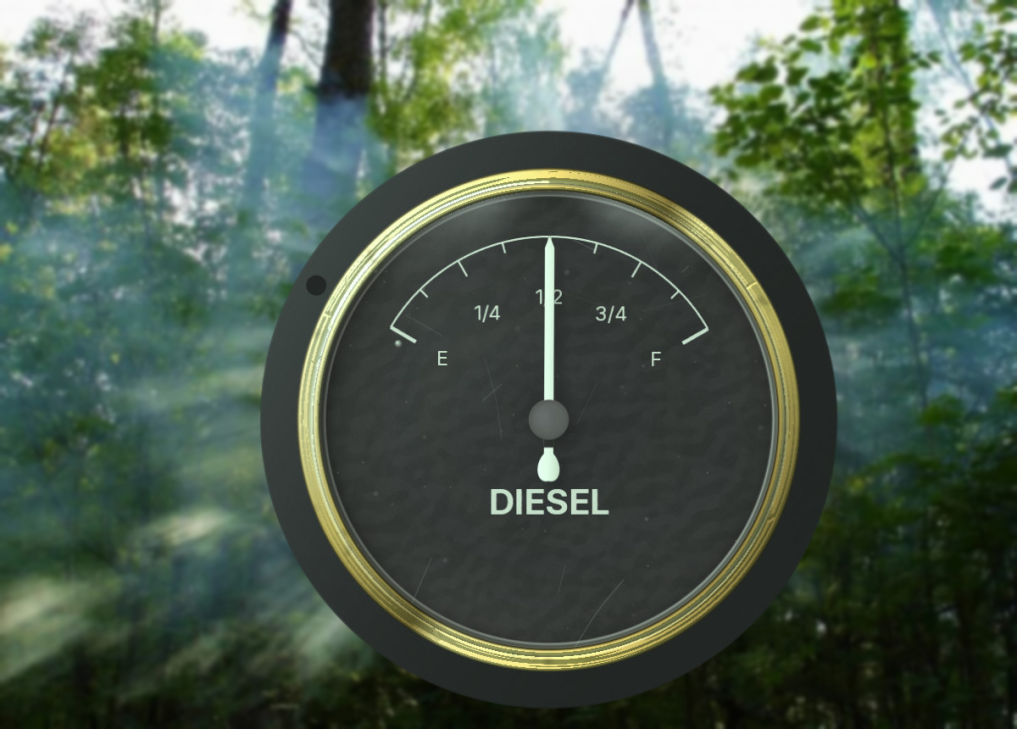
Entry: 0.5
